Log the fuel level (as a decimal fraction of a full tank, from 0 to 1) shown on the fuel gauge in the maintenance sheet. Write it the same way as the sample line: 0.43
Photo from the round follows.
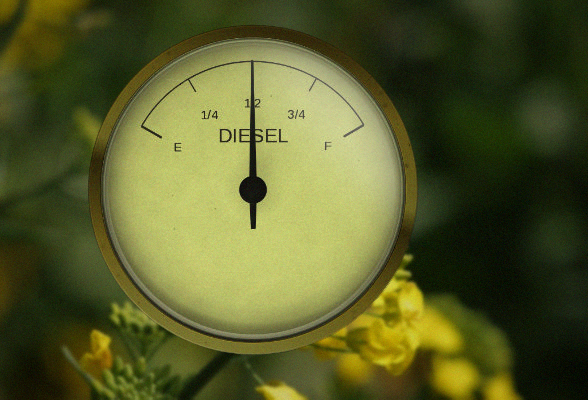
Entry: 0.5
